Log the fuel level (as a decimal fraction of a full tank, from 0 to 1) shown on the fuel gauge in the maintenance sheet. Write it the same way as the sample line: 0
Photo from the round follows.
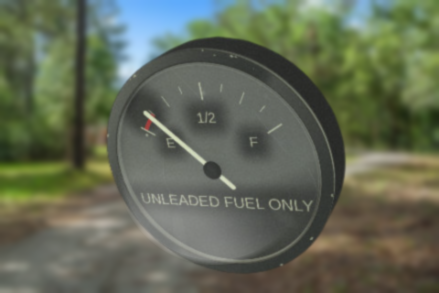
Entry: 0.125
